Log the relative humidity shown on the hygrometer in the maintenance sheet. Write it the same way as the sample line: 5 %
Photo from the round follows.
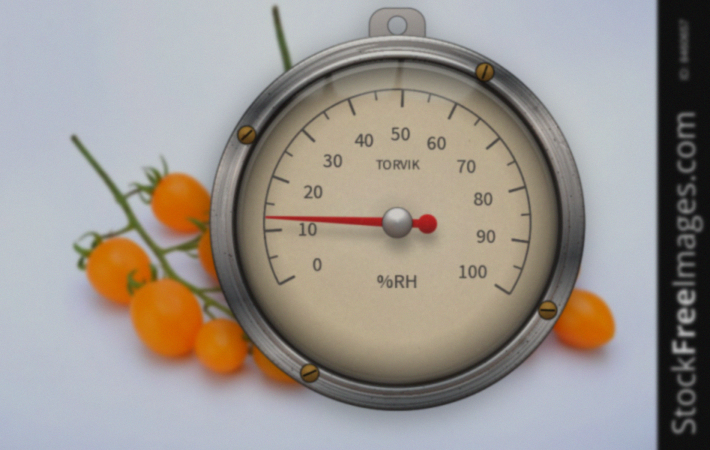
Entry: 12.5 %
